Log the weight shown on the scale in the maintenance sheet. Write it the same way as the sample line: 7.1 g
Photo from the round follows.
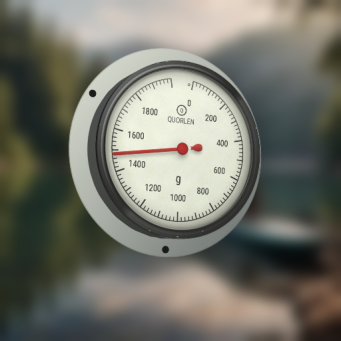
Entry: 1480 g
